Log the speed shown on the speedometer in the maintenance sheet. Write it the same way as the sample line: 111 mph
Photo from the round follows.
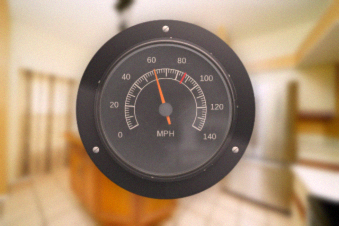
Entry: 60 mph
